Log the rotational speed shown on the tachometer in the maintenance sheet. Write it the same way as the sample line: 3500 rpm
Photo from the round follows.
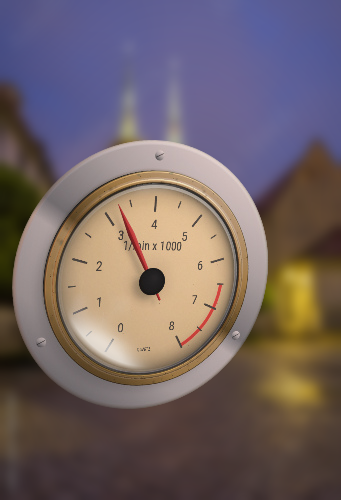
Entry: 3250 rpm
